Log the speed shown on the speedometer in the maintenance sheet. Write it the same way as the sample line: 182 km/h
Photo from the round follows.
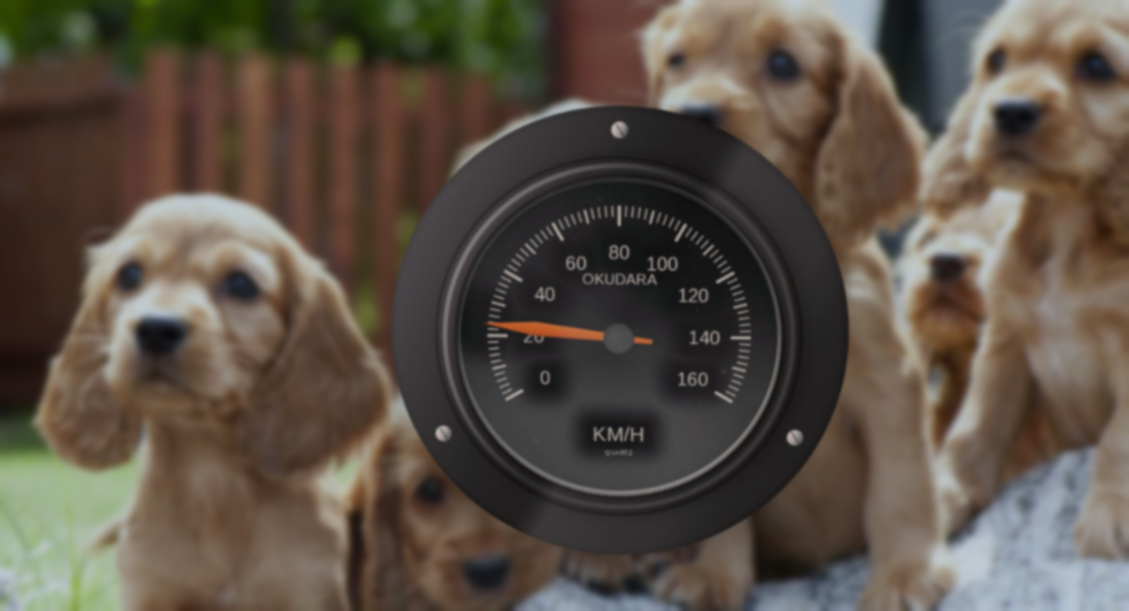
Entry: 24 km/h
